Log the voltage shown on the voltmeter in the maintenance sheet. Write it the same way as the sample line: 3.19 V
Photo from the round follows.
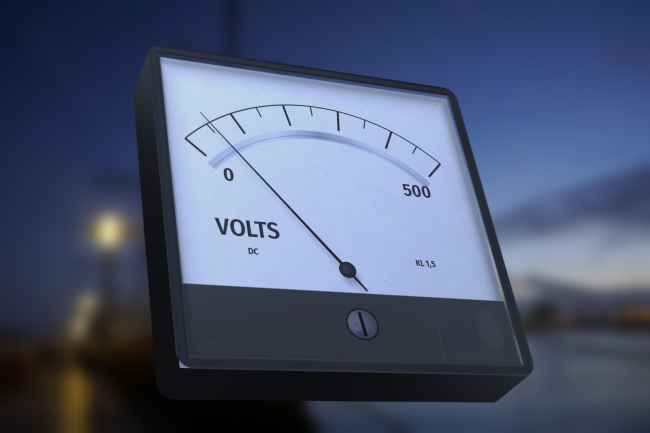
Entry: 50 V
